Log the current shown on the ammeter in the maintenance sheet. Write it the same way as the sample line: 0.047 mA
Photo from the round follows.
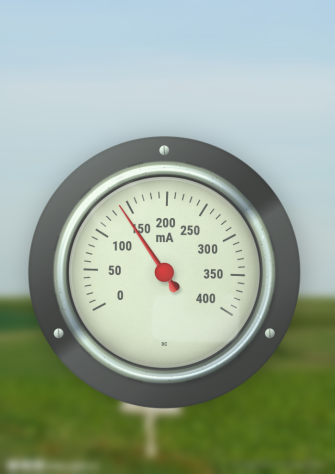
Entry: 140 mA
